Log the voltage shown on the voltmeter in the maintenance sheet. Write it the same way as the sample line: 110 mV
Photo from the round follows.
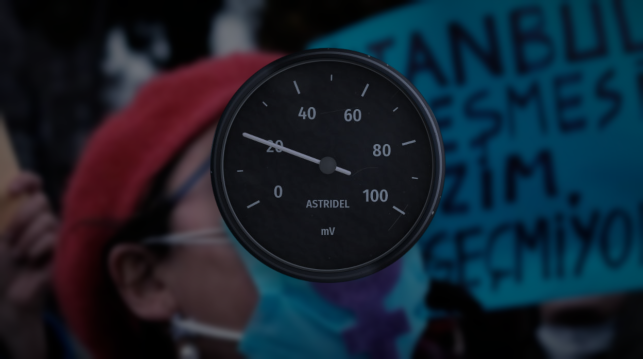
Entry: 20 mV
